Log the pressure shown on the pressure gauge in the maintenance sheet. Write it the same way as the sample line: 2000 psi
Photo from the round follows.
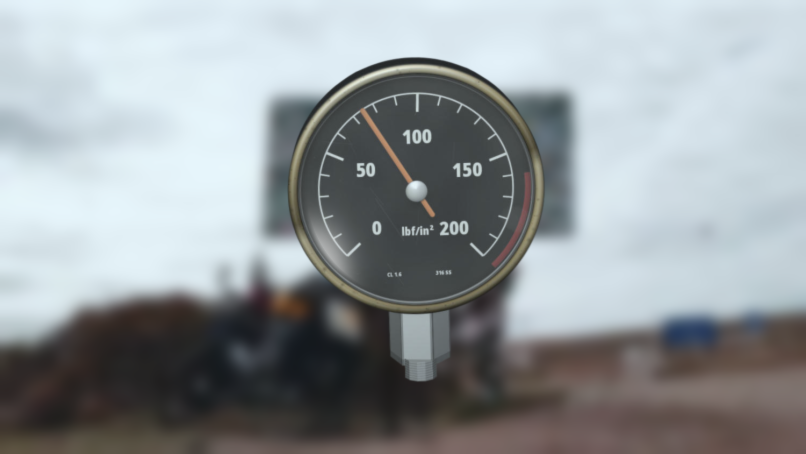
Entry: 75 psi
